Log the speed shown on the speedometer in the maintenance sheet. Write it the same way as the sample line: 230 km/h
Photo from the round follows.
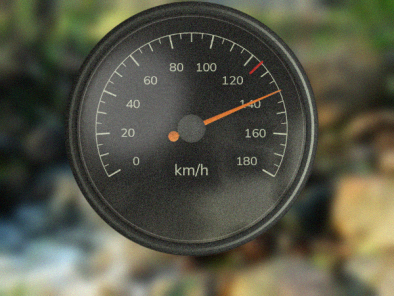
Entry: 140 km/h
